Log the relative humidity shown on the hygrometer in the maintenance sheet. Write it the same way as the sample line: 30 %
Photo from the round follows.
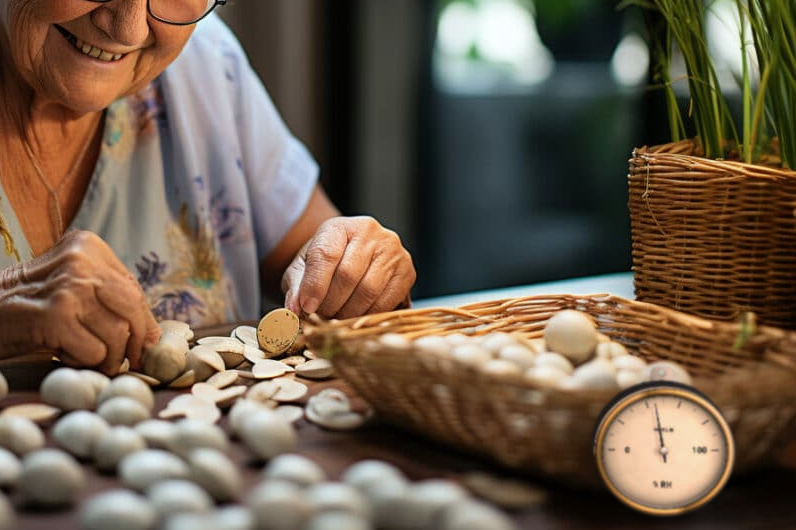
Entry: 45 %
